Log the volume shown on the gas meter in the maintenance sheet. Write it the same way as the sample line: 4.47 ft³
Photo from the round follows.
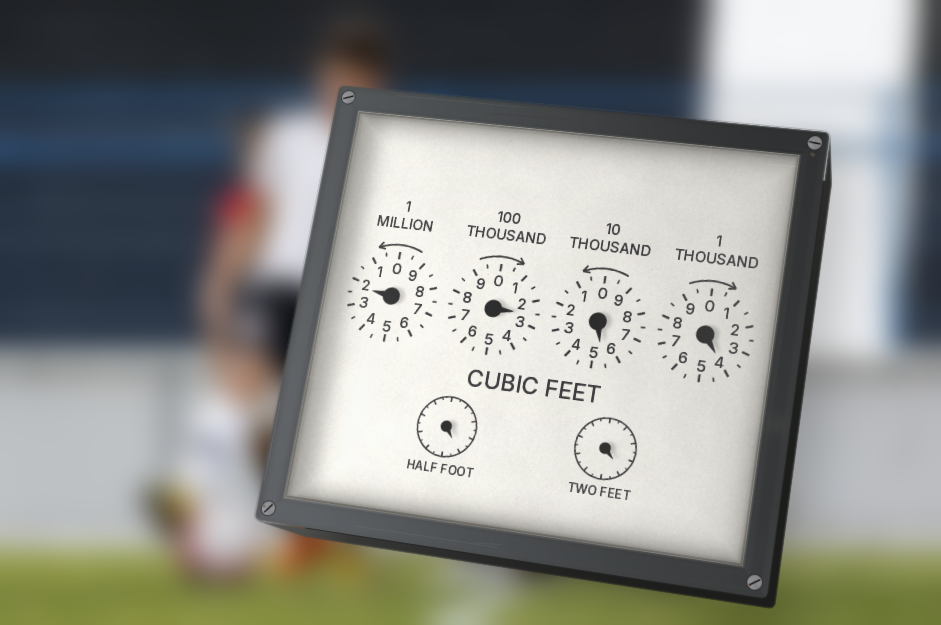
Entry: 225400 ft³
